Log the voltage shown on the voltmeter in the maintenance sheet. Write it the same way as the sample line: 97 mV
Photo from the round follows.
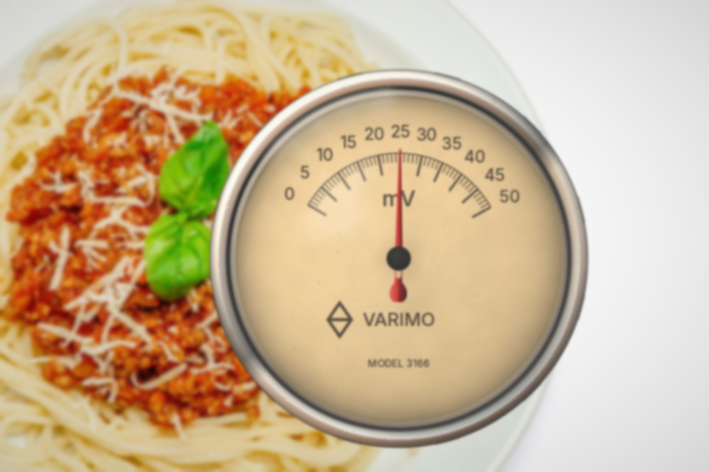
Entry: 25 mV
